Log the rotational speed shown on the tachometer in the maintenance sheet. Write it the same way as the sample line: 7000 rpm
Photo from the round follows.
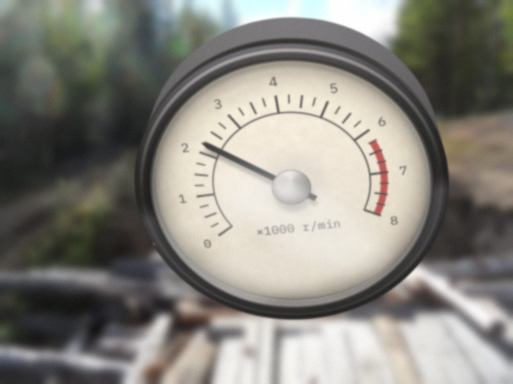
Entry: 2250 rpm
